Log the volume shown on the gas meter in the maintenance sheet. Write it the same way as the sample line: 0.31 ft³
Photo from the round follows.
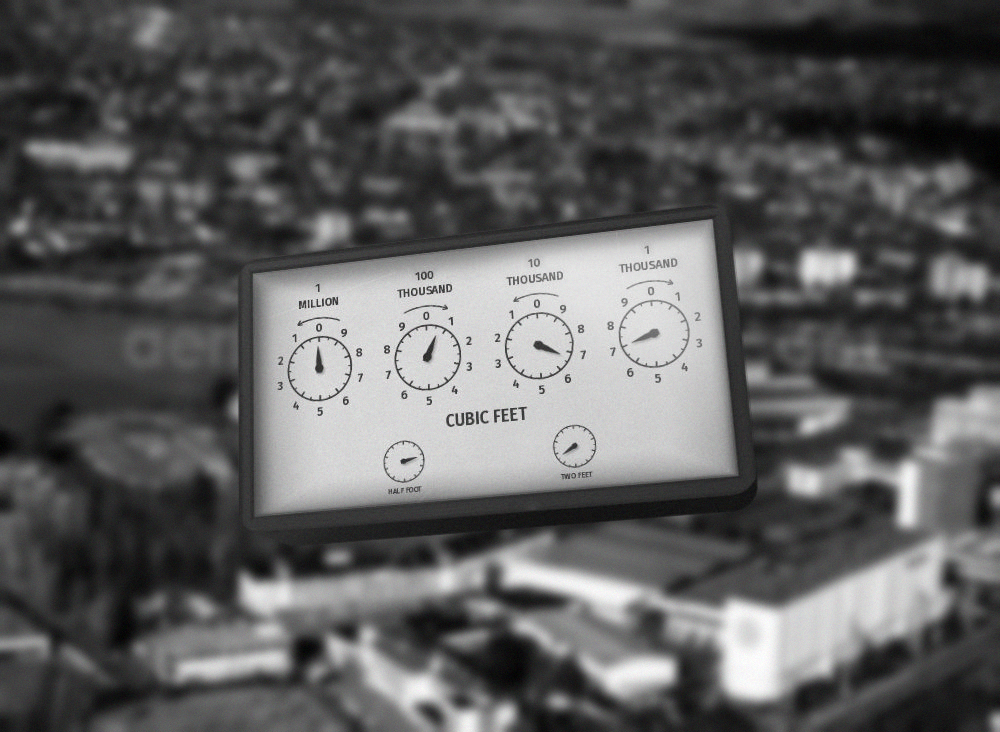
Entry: 6700 ft³
